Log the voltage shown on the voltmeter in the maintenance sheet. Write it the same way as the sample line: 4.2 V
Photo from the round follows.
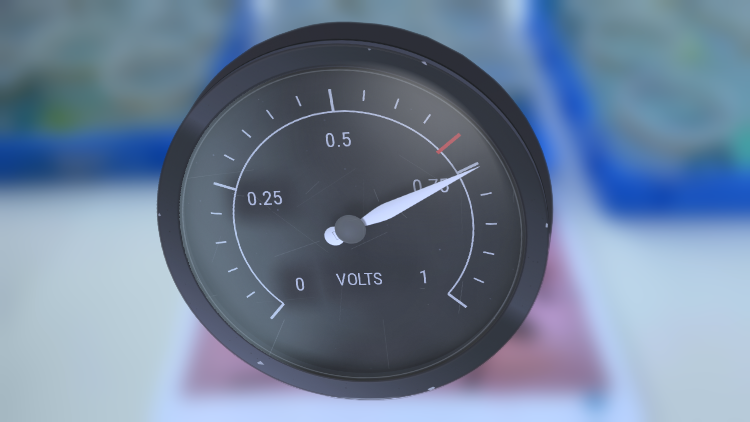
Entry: 0.75 V
